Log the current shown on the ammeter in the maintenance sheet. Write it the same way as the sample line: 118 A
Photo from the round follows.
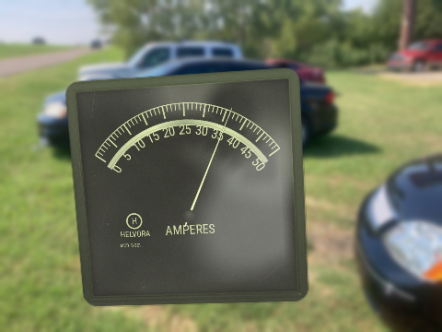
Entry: 36 A
